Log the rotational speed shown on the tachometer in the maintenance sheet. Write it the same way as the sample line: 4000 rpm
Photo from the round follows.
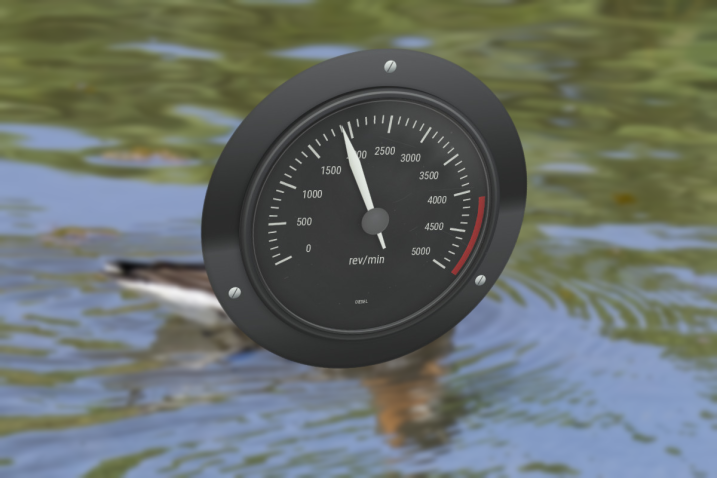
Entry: 1900 rpm
